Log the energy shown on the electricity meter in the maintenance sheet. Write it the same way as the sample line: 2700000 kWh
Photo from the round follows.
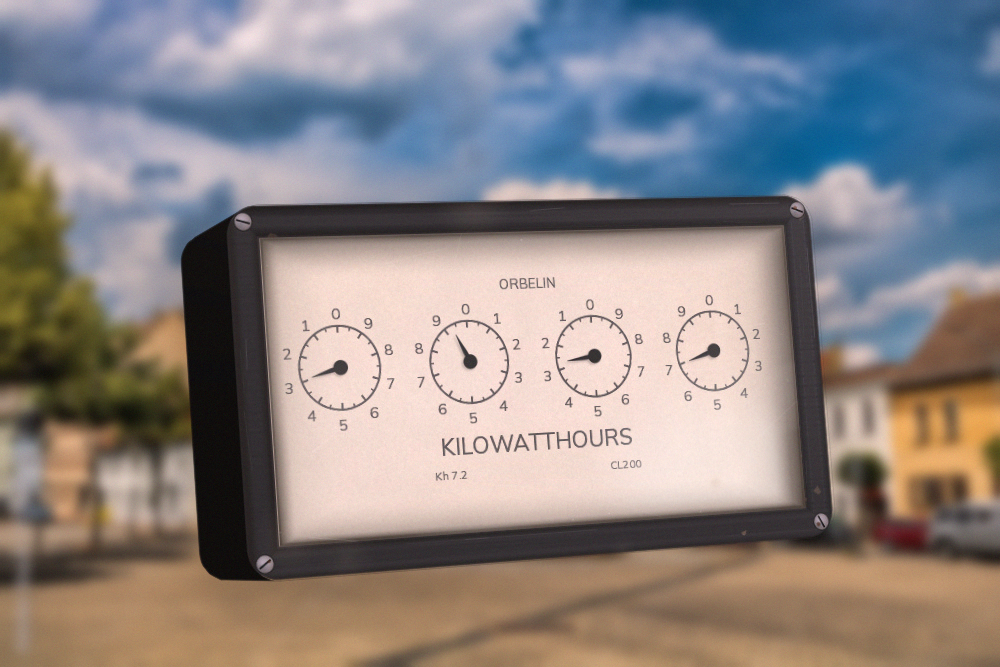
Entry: 2927 kWh
